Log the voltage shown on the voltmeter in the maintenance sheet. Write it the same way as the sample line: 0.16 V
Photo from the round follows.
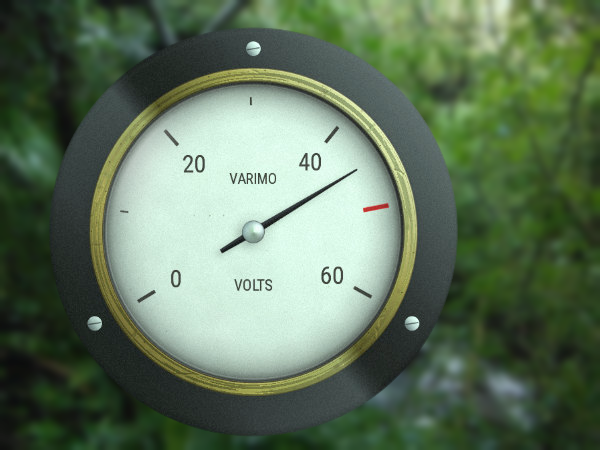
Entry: 45 V
